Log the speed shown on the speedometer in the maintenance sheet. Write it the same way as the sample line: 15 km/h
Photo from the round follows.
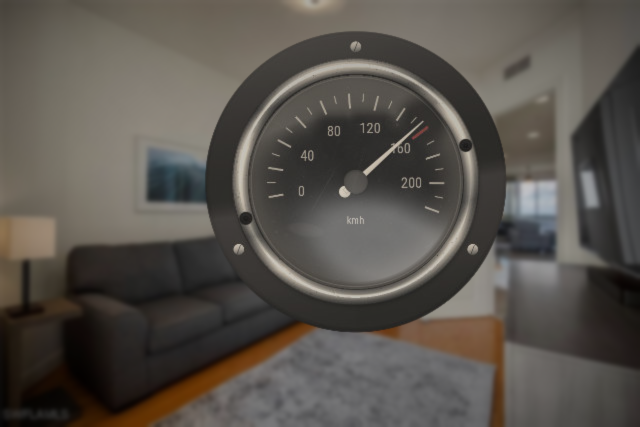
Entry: 155 km/h
